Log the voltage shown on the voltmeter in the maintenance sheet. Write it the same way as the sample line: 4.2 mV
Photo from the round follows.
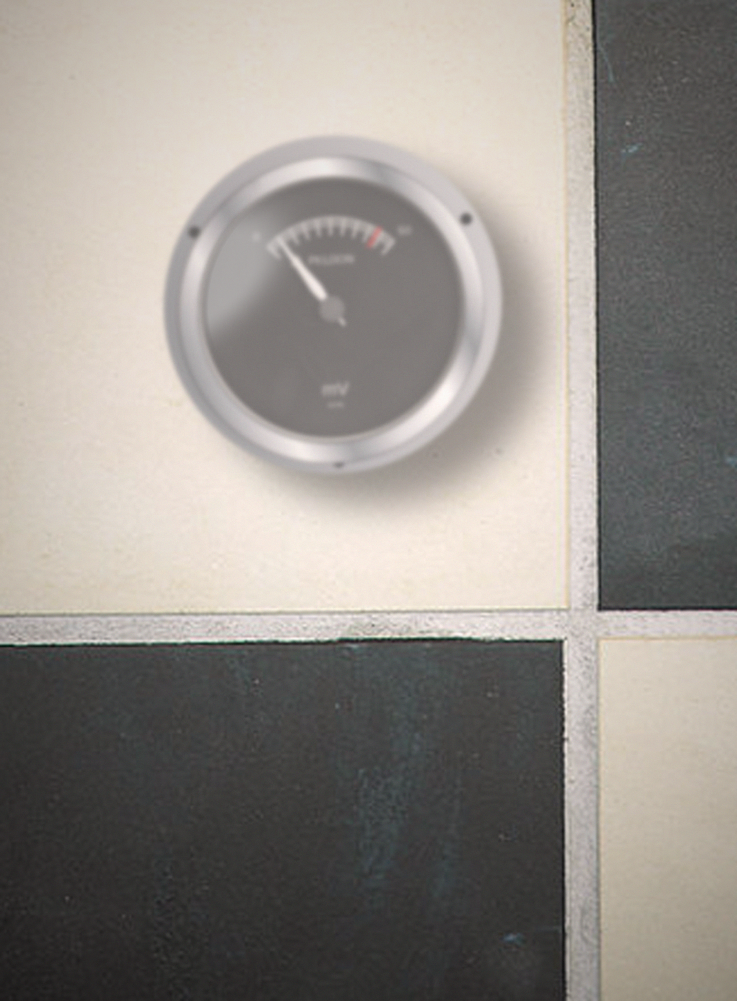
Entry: 5 mV
